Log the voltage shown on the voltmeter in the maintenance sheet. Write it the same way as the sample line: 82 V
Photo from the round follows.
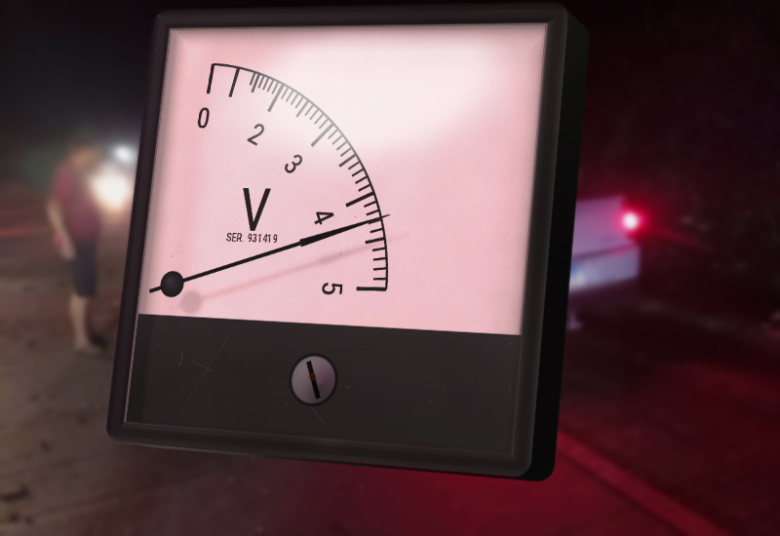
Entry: 4.3 V
